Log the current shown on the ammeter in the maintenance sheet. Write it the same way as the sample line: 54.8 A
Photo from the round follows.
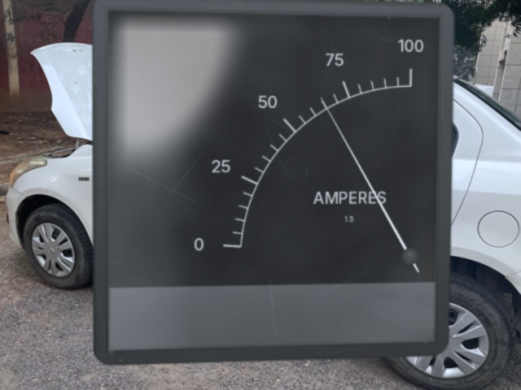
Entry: 65 A
